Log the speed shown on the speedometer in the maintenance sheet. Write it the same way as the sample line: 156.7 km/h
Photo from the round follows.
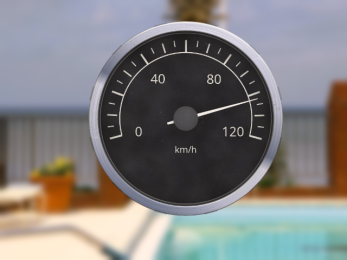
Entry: 102.5 km/h
